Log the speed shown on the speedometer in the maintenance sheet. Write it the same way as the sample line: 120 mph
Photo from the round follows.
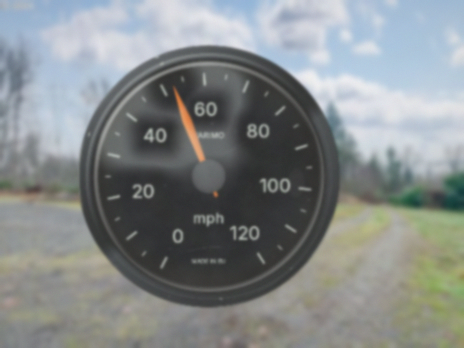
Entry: 52.5 mph
